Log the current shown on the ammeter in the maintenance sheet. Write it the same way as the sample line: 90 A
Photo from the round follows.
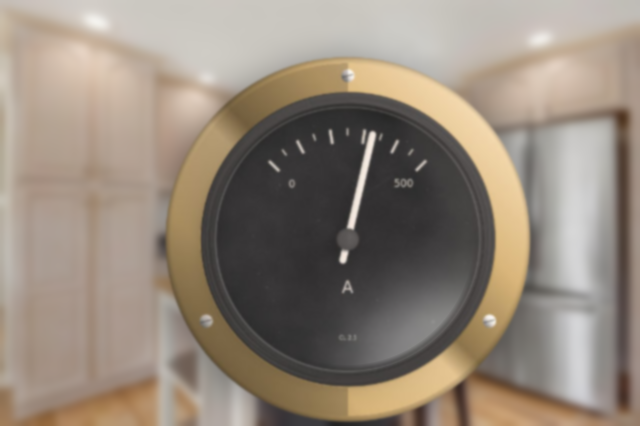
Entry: 325 A
